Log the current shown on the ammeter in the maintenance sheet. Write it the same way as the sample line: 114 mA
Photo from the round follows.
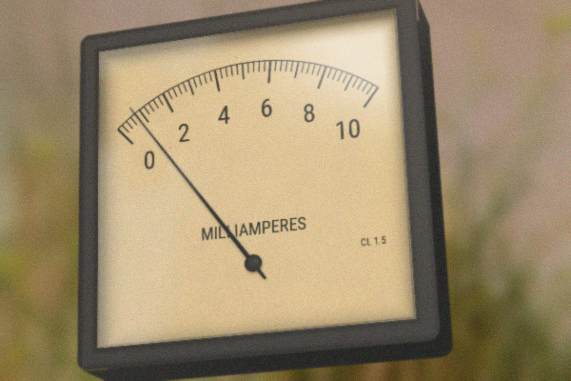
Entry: 0.8 mA
